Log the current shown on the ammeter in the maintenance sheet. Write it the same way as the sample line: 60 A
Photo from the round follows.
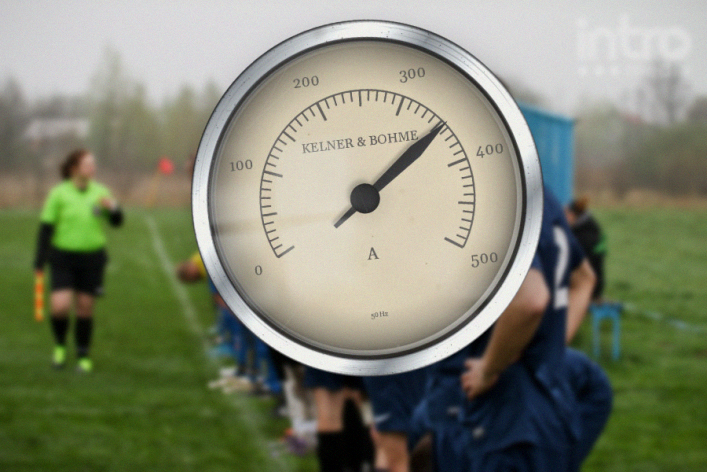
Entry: 355 A
